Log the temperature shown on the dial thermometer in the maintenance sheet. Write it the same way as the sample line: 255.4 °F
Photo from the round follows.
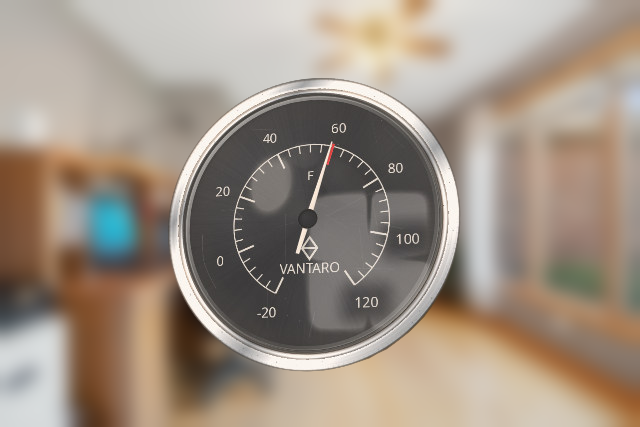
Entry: 60 °F
